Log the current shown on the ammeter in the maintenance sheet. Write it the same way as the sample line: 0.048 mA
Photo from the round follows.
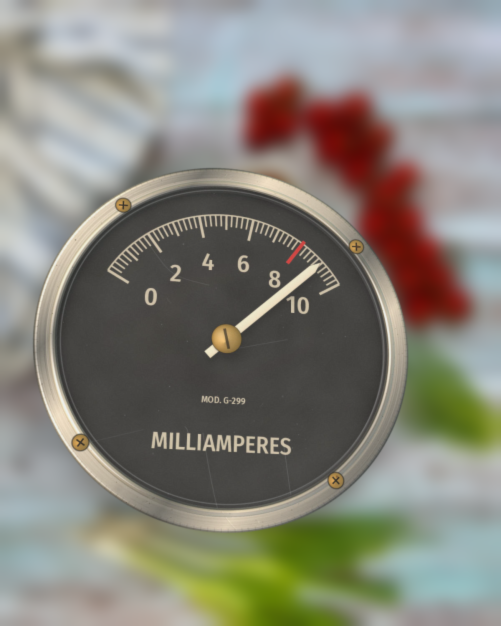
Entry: 9 mA
